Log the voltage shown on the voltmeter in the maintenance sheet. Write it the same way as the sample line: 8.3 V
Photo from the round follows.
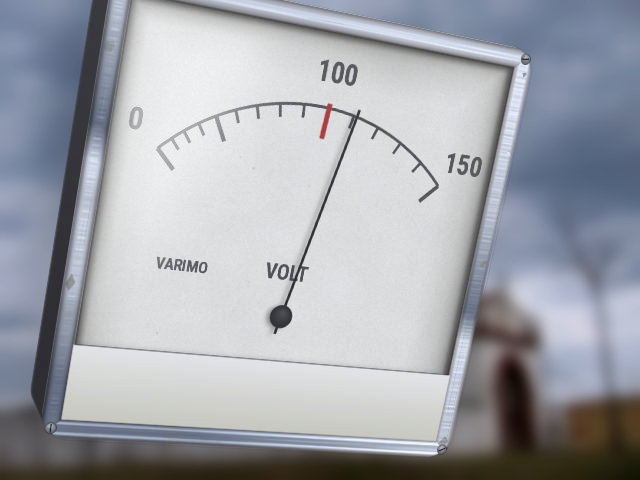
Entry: 110 V
